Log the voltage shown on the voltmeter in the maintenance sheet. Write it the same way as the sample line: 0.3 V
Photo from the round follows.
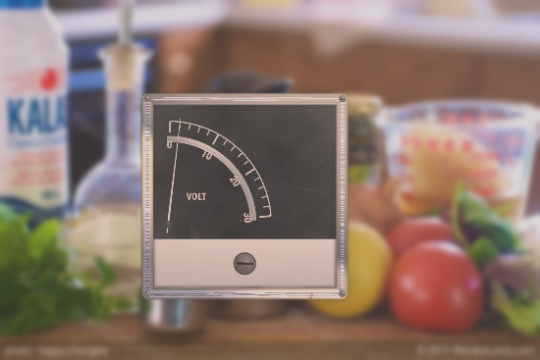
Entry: 2 V
